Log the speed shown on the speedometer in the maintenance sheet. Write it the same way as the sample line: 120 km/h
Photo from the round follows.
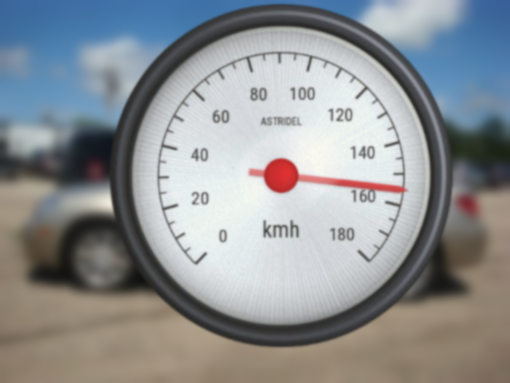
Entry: 155 km/h
